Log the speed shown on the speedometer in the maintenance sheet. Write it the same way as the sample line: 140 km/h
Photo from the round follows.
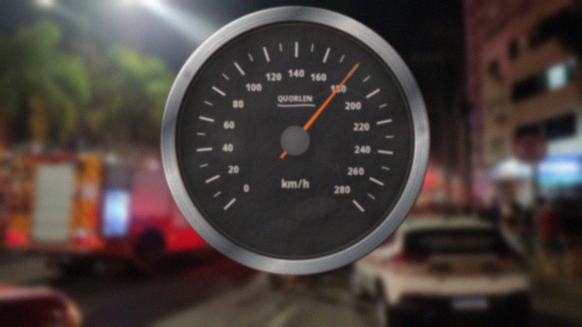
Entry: 180 km/h
